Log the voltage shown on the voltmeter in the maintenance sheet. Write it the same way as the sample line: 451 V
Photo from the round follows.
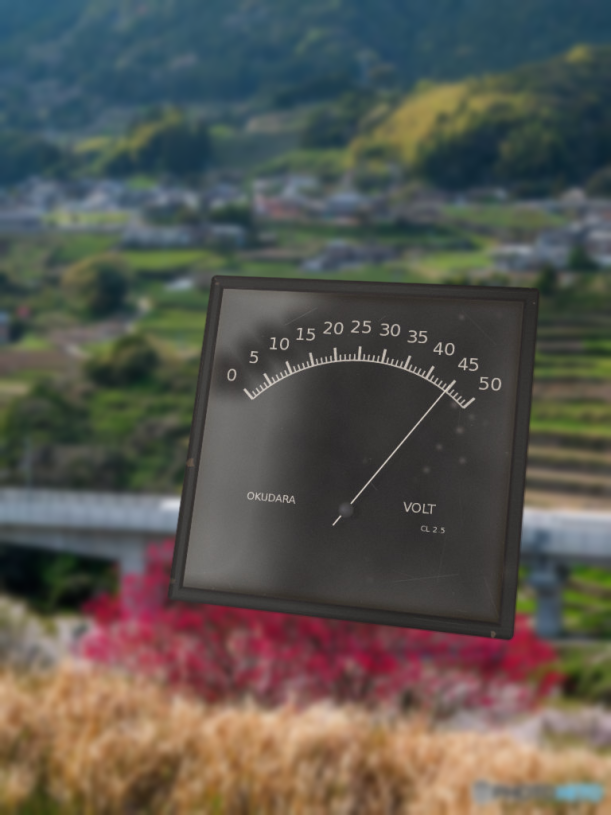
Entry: 45 V
